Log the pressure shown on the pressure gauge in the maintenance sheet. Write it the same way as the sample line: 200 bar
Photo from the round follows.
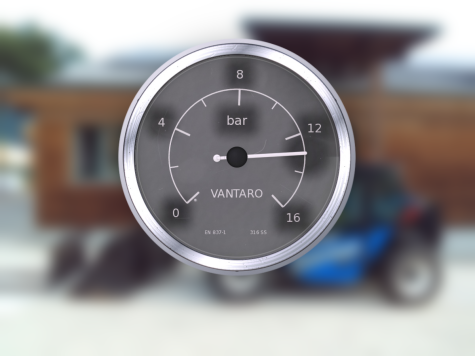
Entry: 13 bar
